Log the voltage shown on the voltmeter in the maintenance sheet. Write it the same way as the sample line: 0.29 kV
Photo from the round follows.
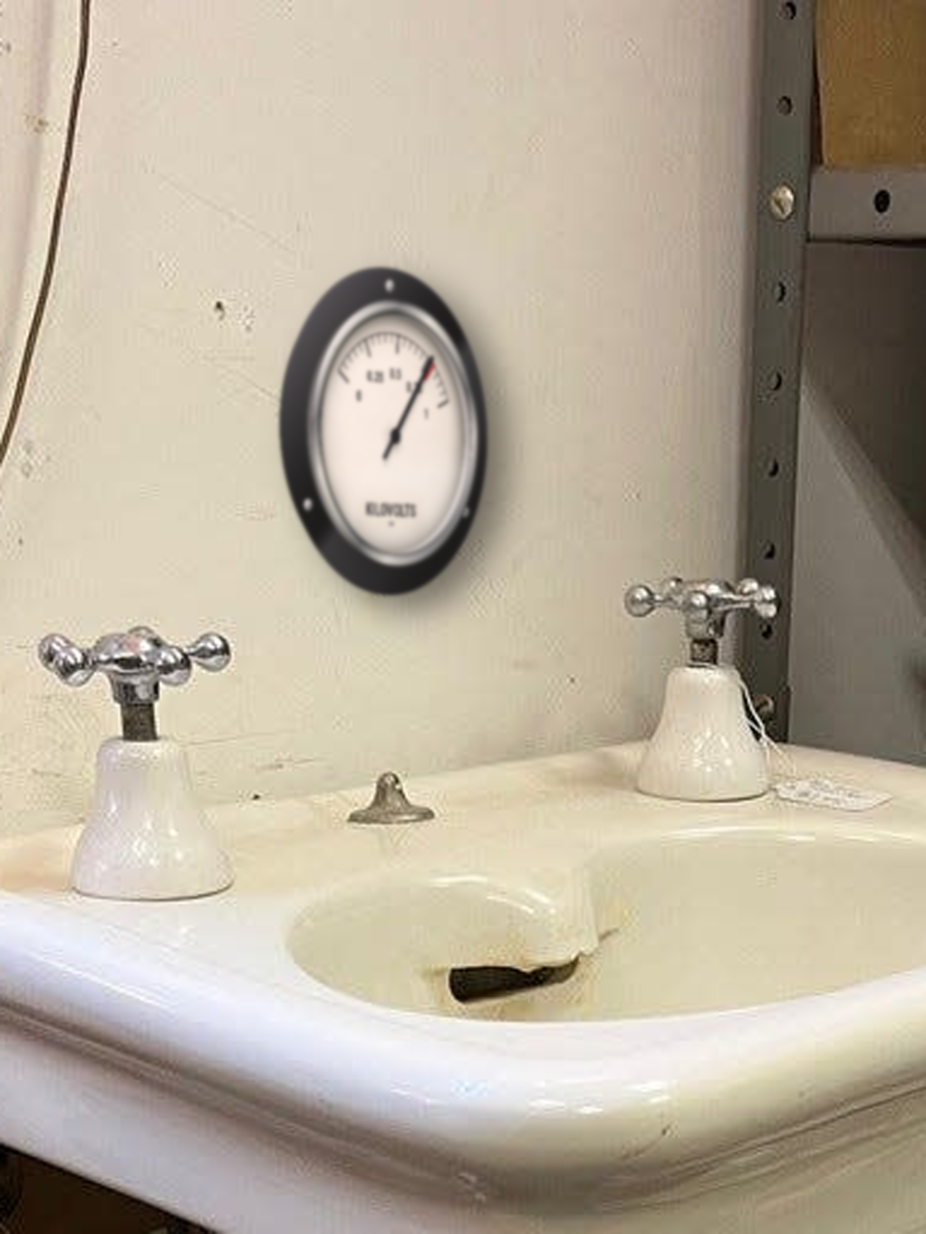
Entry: 0.75 kV
